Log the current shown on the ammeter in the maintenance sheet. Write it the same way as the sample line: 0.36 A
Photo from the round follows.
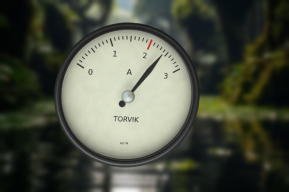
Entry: 2.4 A
